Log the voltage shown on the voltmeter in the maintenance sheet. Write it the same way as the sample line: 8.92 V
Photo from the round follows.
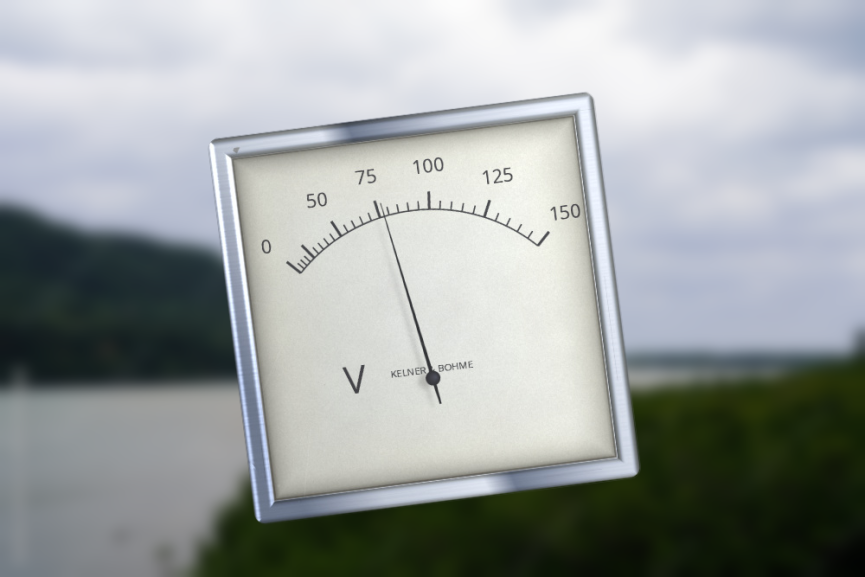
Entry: 77.5 V
